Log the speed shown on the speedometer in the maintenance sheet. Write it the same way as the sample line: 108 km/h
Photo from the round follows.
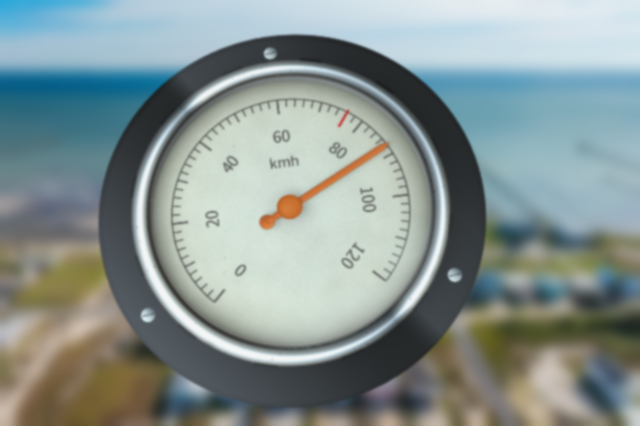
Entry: 88 km/h
